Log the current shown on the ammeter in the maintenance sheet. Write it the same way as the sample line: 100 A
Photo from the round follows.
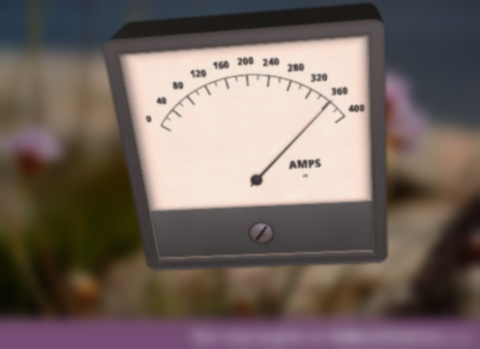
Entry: 360 A
